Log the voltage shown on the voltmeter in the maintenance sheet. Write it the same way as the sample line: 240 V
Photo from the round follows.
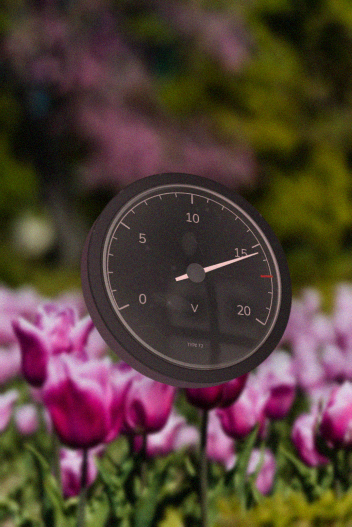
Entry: 15.5 V
